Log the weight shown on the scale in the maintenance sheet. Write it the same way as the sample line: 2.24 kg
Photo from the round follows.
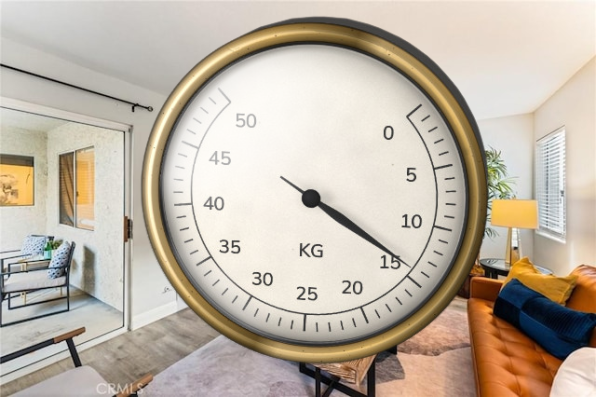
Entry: 14 kg
